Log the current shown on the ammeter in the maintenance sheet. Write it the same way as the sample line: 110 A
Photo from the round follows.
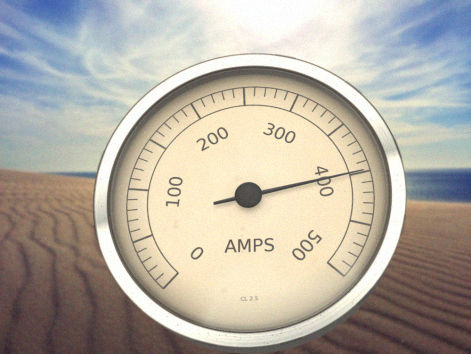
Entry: 400 A
